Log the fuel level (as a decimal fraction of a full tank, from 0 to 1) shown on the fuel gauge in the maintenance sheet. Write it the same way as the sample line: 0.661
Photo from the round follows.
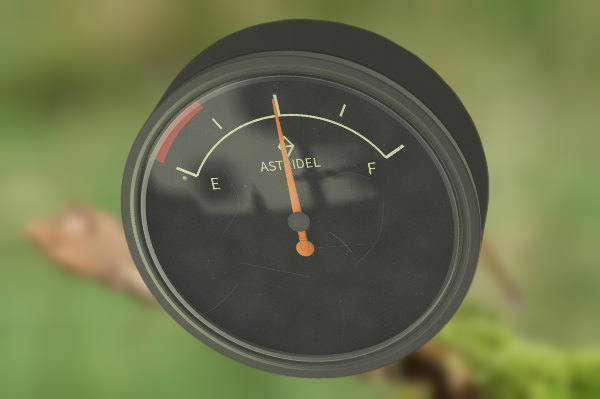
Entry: 0.5
